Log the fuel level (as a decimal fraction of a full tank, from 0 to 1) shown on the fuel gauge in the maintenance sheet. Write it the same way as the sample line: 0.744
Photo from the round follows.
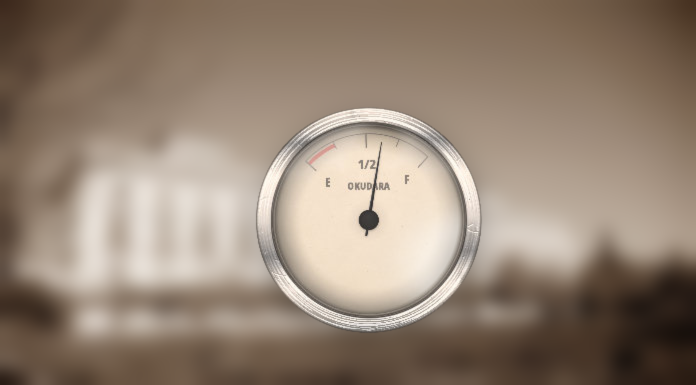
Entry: 0.625
